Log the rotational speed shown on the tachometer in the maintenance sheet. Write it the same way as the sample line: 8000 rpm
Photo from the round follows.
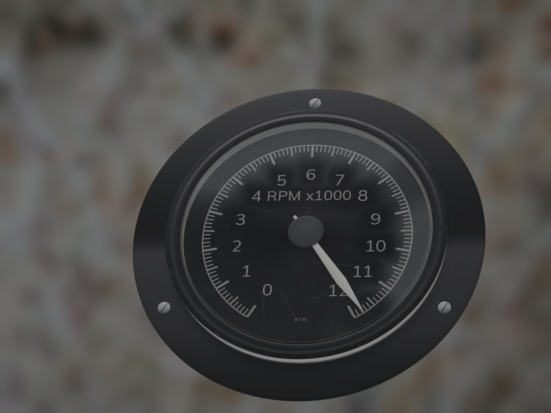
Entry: 11800 rpm
